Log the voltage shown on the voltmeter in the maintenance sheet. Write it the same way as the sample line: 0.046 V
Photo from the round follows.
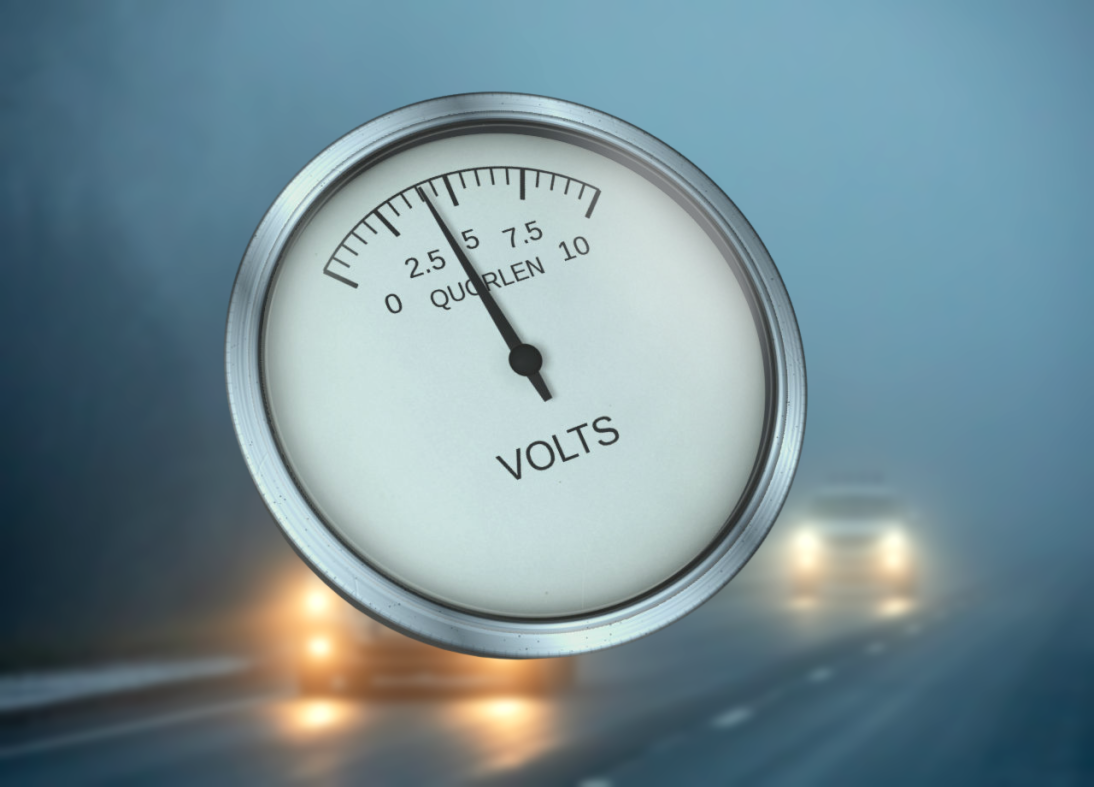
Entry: 4 V
